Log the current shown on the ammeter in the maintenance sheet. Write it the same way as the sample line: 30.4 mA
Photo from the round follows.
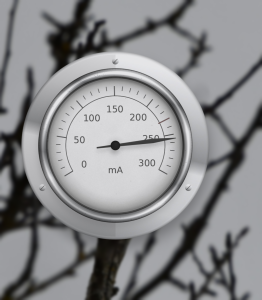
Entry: 255 mA
